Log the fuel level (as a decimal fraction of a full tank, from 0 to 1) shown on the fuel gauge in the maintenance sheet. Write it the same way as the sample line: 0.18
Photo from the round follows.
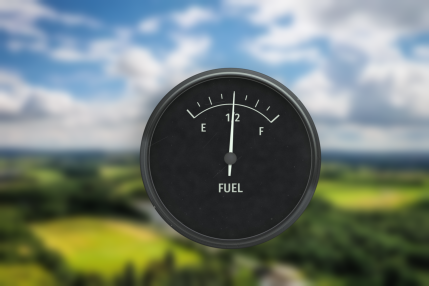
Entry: 0.5
